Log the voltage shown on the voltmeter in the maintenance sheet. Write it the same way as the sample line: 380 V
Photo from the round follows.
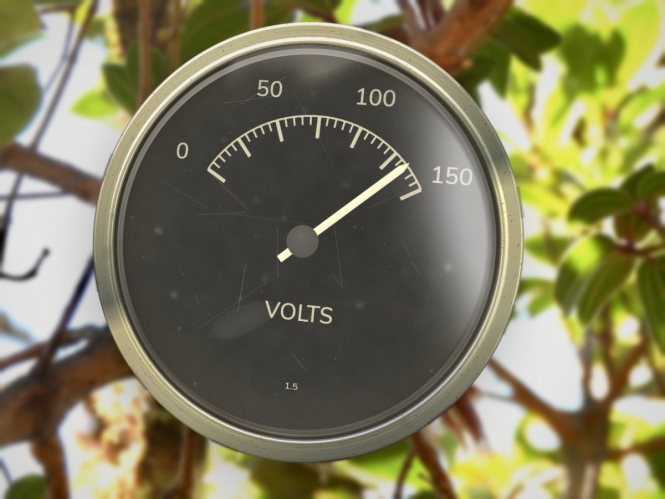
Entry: 135 V
